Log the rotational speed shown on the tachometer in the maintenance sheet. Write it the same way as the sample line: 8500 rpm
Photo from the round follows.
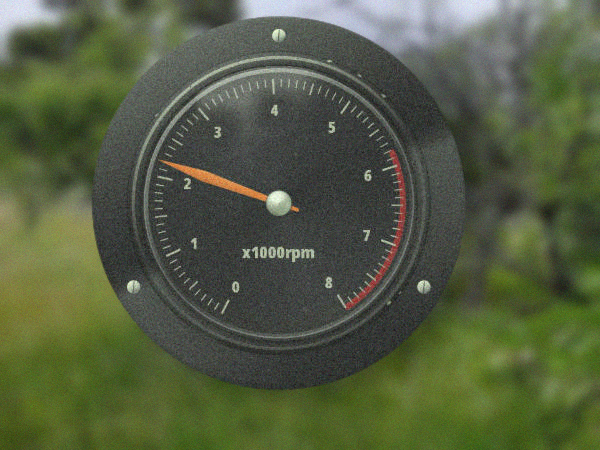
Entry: 2200 rpm
